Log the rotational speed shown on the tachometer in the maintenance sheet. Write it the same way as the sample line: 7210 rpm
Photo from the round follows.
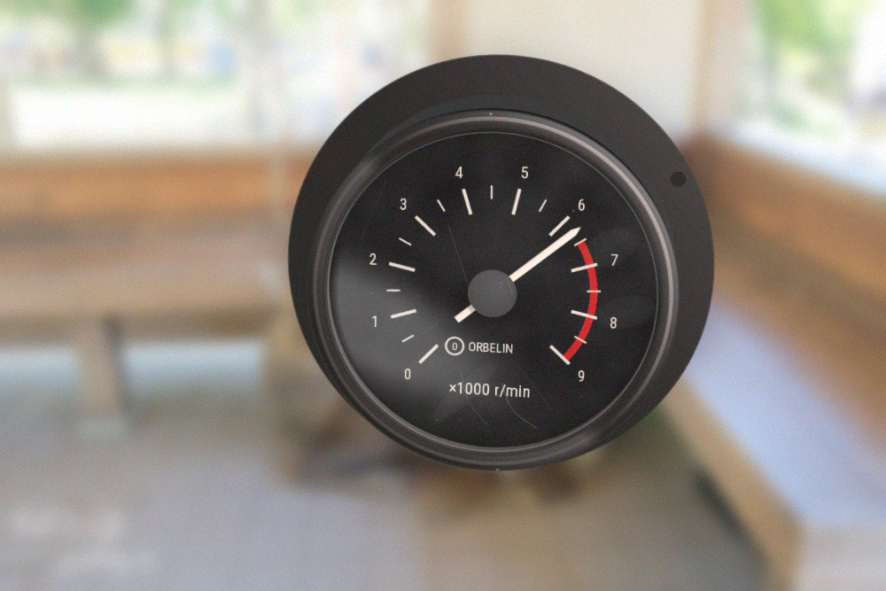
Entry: 6250 rpm
